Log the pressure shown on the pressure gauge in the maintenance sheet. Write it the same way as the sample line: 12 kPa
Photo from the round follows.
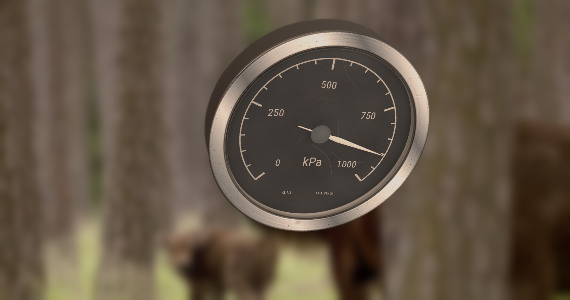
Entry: 900 kPa
